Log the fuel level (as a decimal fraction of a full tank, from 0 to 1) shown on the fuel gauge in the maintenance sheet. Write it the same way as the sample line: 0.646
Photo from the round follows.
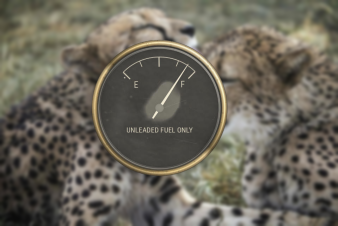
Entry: 0.875
